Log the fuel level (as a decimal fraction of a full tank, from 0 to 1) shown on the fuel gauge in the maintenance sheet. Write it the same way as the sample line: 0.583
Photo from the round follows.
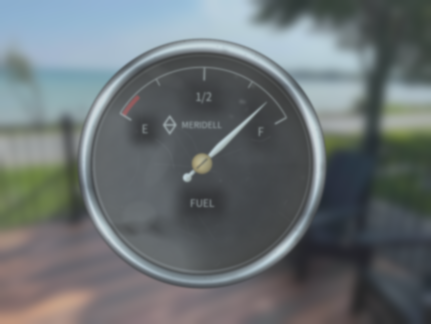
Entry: 0.875
